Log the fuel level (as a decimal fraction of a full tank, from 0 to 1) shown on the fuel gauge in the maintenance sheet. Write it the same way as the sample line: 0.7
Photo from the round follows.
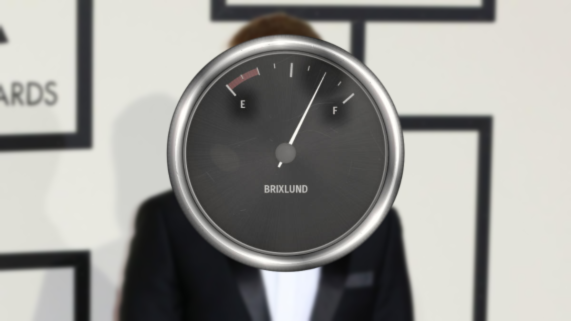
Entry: 0.75
